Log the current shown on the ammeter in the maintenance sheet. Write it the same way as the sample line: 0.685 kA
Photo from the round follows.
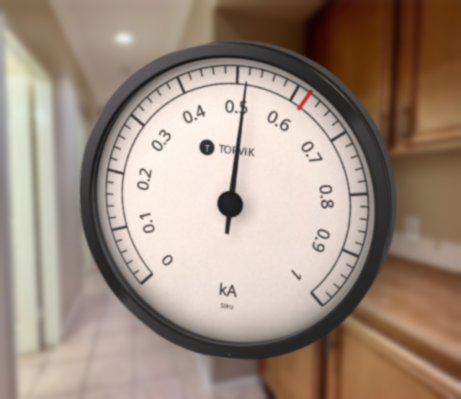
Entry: 0.52 kA
